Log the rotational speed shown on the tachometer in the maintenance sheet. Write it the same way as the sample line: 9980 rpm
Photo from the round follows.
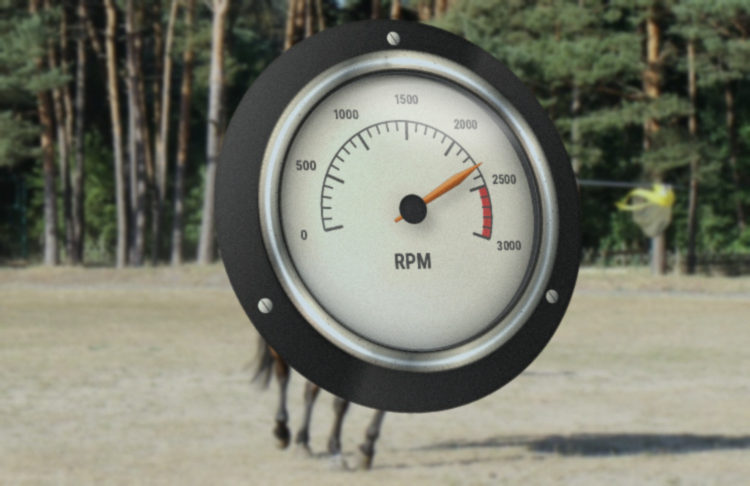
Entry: 2300 rpm
